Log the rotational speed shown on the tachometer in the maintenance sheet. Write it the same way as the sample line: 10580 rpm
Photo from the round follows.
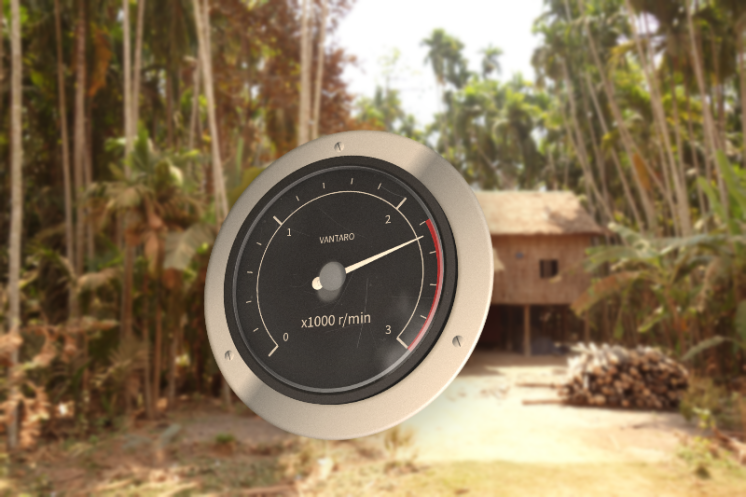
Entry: 2300 rpm
